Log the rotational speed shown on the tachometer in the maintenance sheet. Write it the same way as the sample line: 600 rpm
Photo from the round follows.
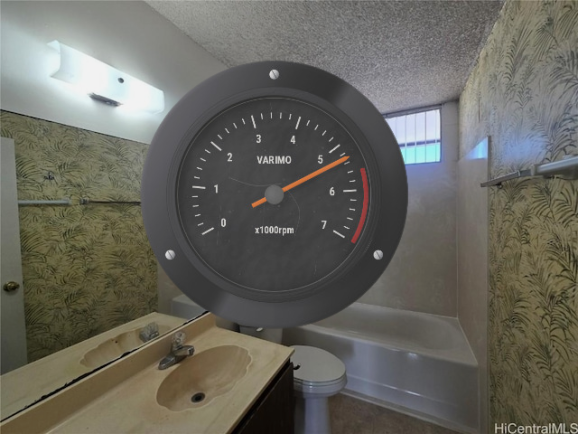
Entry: 5300 rpm
